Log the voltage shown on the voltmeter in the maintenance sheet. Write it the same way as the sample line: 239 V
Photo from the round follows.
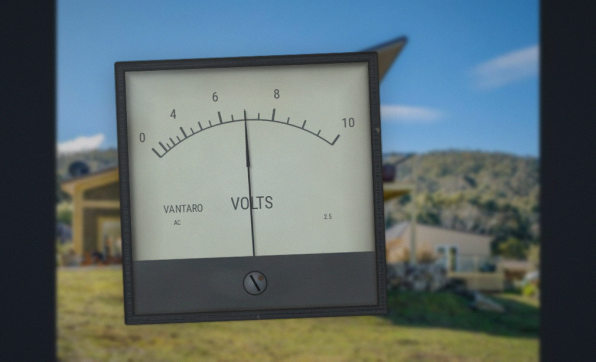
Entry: 7 V
